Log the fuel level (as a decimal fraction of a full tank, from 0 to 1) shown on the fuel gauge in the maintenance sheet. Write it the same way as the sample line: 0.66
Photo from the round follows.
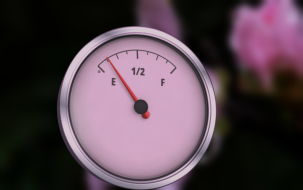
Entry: 0.125
